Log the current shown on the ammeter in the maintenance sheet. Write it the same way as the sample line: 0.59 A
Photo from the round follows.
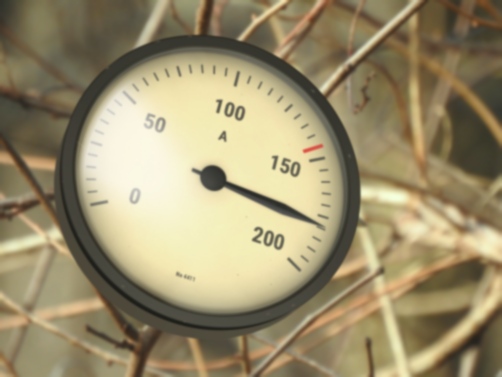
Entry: 180 A
